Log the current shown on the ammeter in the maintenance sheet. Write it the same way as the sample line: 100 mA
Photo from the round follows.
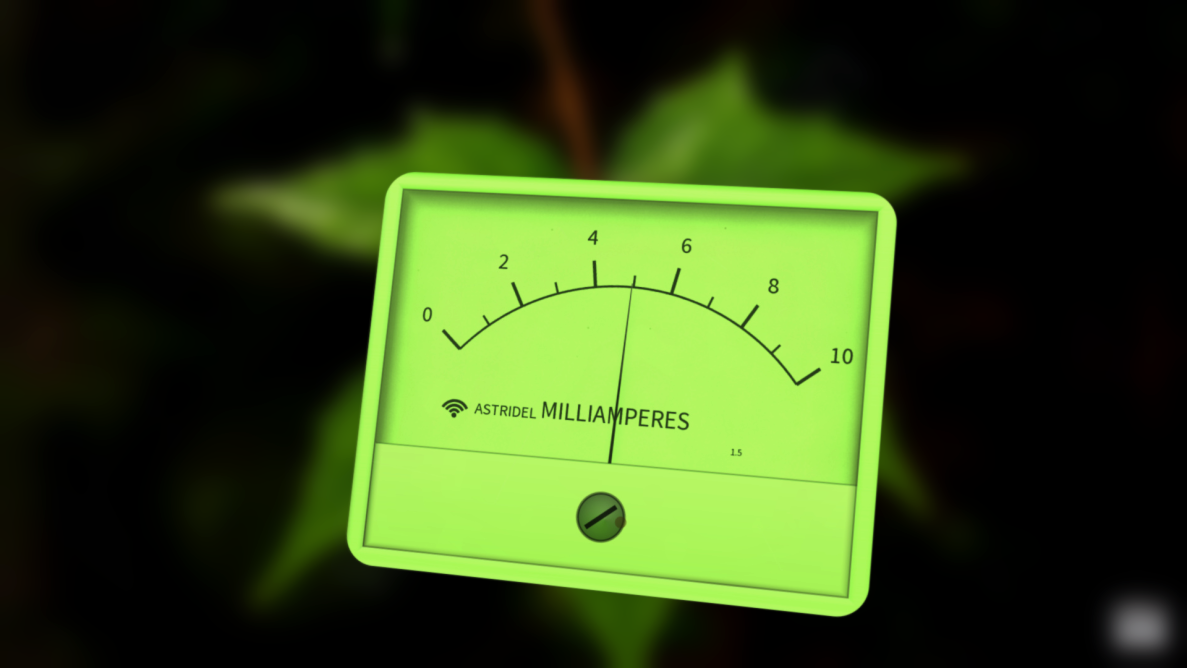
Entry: 5 mA
